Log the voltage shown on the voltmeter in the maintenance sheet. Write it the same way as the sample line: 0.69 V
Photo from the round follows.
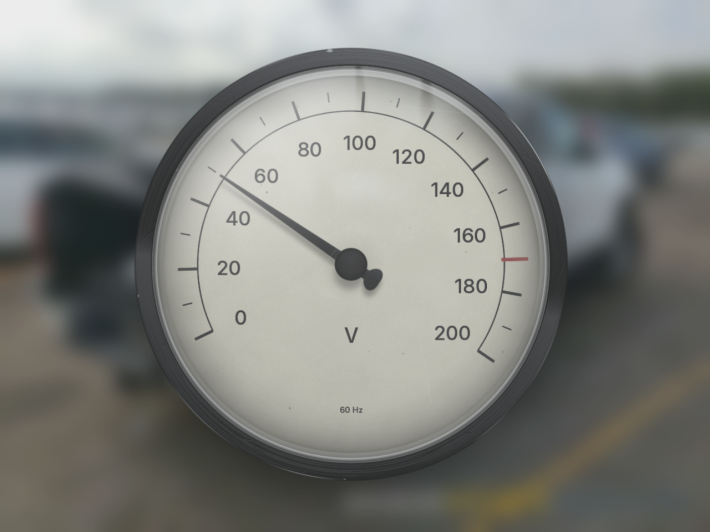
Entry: 50 V
